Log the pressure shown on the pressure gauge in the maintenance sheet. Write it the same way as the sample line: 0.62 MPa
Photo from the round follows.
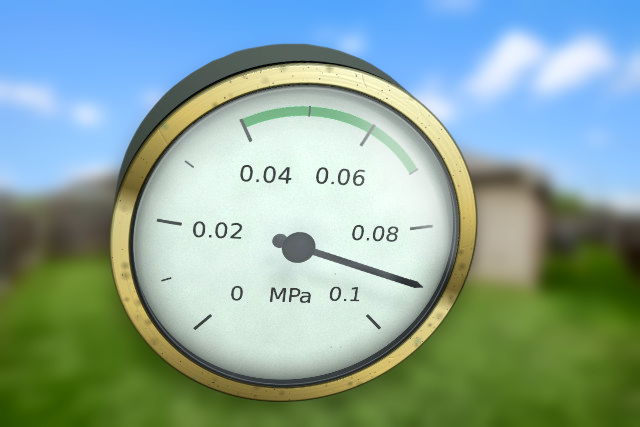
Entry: 0.09 MPa
